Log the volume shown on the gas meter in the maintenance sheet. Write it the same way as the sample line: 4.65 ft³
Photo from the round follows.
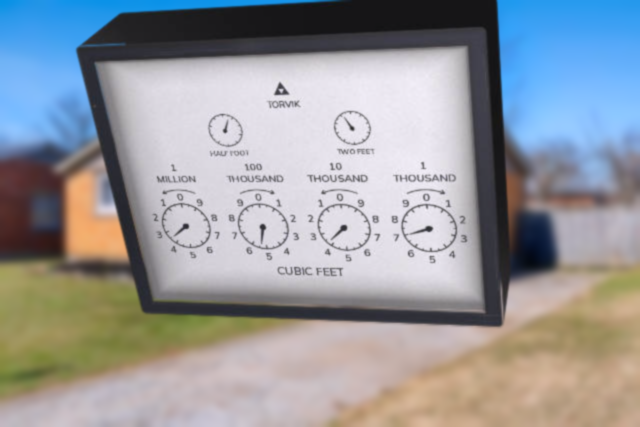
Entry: 353700 ft³
